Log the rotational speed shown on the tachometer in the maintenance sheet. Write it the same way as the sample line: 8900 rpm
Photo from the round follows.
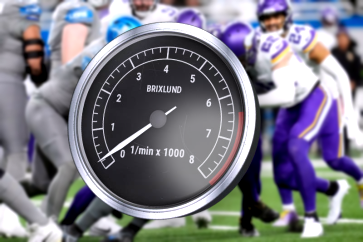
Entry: 200 rpm
